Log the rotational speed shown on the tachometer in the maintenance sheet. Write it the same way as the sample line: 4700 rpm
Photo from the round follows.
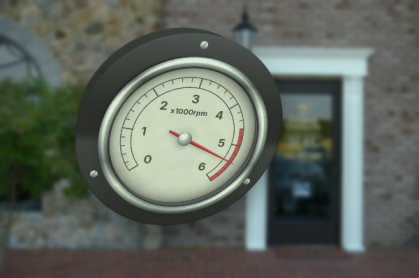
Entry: 5400 rpm
